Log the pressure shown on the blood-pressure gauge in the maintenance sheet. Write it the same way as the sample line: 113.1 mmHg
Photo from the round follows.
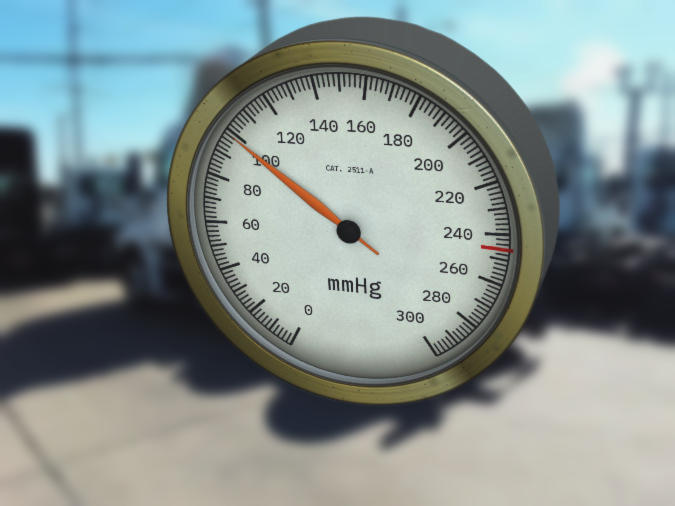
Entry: 100 mmHg
